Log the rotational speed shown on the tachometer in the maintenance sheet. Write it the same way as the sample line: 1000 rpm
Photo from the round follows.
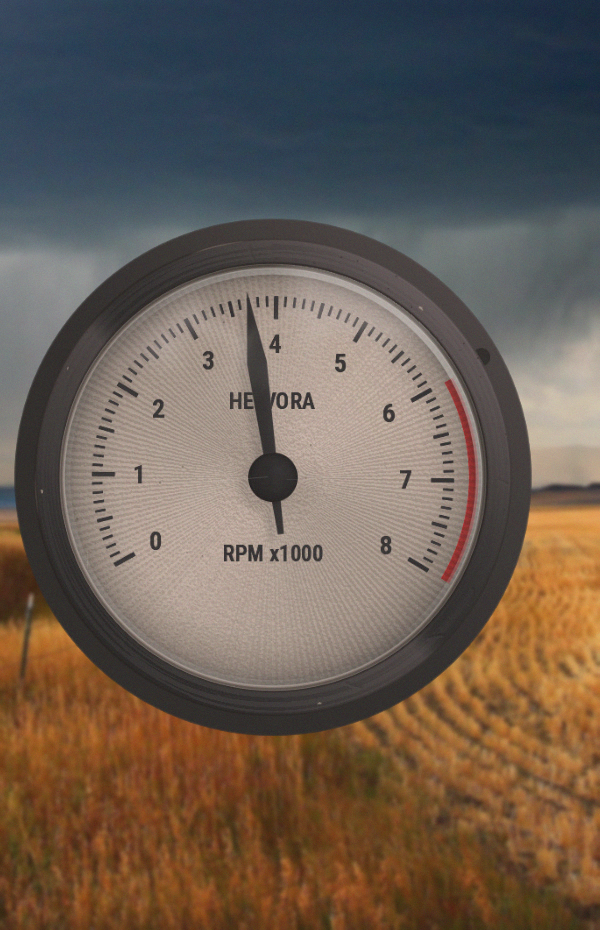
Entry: 3700 rpm
